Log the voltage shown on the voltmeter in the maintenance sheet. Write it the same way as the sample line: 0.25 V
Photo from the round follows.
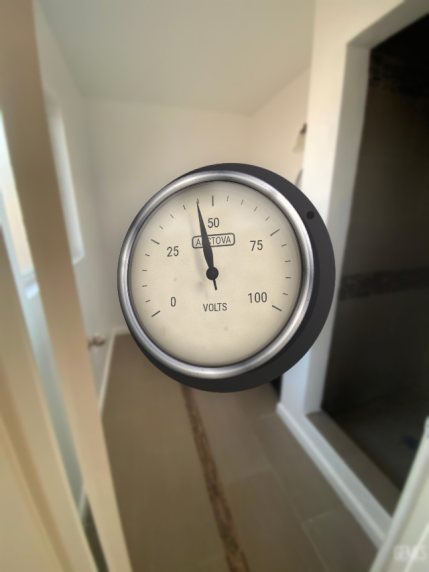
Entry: 45 V
